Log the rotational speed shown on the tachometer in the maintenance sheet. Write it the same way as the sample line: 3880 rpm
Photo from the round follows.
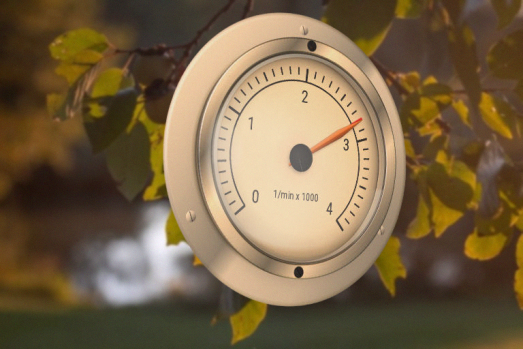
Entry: 2800 rpm
